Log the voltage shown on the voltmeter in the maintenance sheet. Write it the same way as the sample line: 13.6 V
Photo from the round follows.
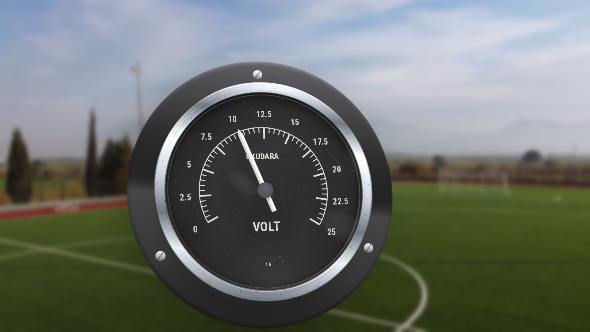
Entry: 10 V
